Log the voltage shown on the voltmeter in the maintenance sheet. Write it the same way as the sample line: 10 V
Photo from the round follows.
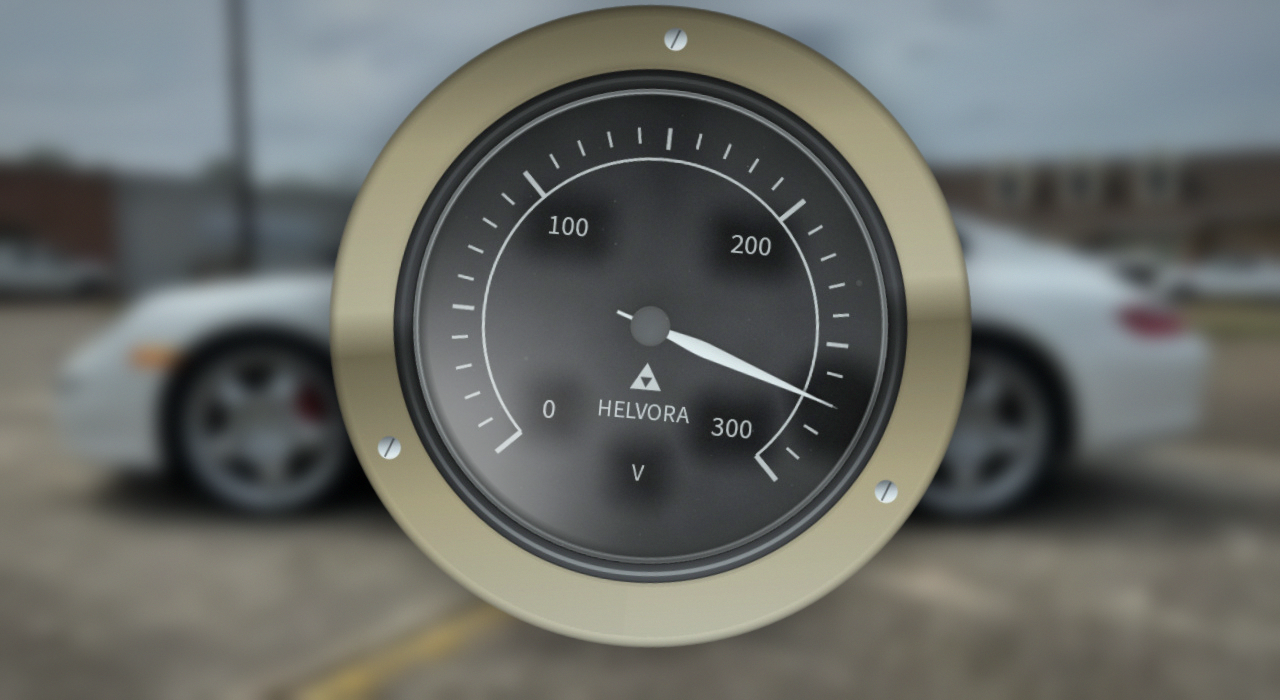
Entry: 270 V
